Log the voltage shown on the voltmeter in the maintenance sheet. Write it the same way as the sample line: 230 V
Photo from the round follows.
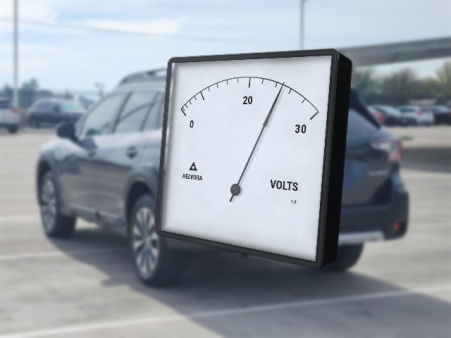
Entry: 25 V
